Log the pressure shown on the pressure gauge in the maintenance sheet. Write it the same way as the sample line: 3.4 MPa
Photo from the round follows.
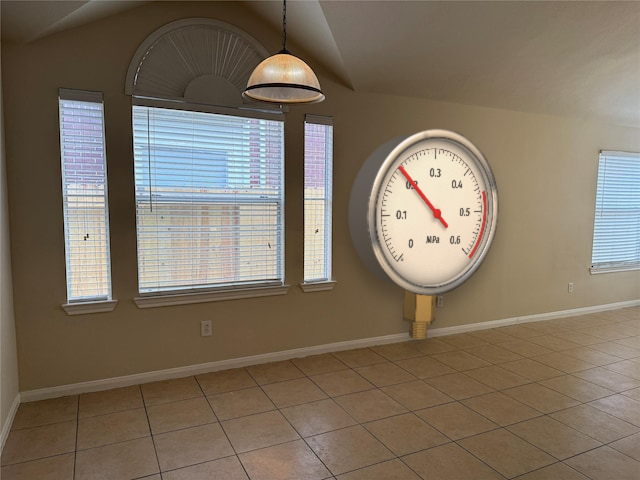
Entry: 0.2 MPa
